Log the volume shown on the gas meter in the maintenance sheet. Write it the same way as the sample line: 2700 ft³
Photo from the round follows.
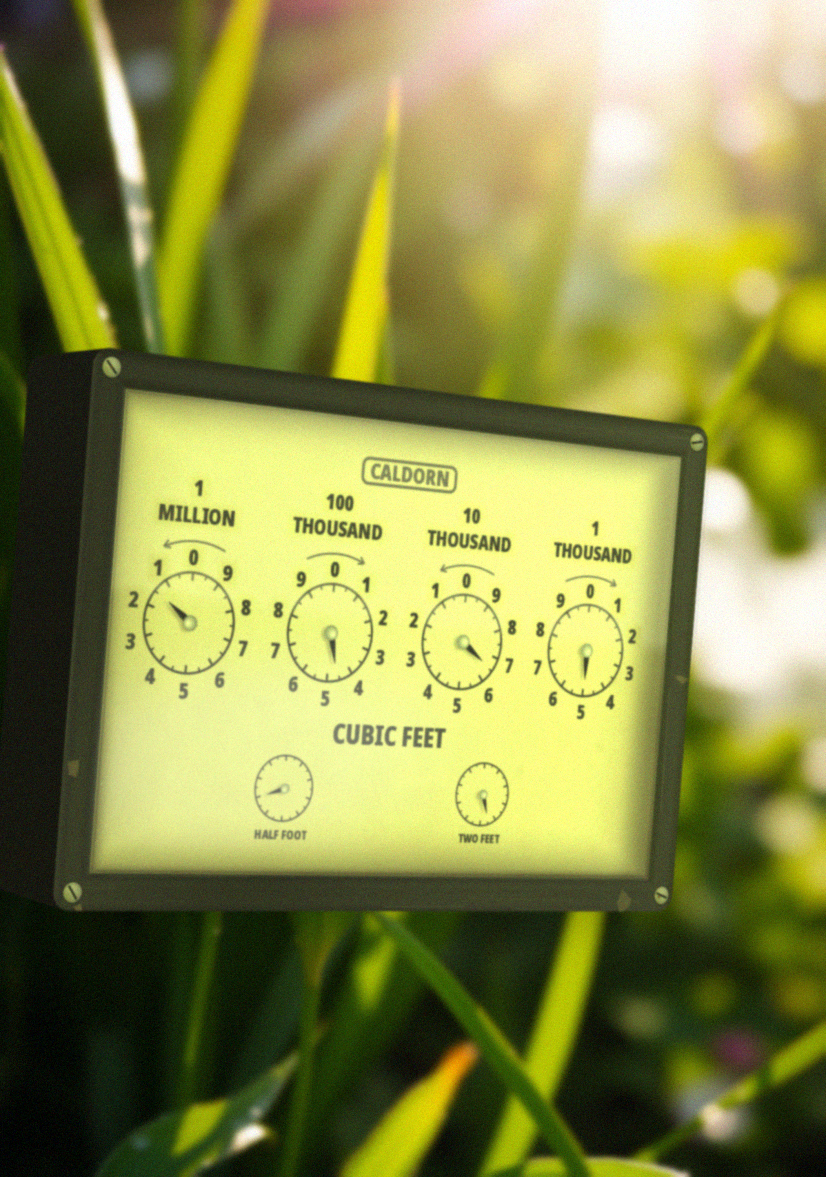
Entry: 146500 ft³
